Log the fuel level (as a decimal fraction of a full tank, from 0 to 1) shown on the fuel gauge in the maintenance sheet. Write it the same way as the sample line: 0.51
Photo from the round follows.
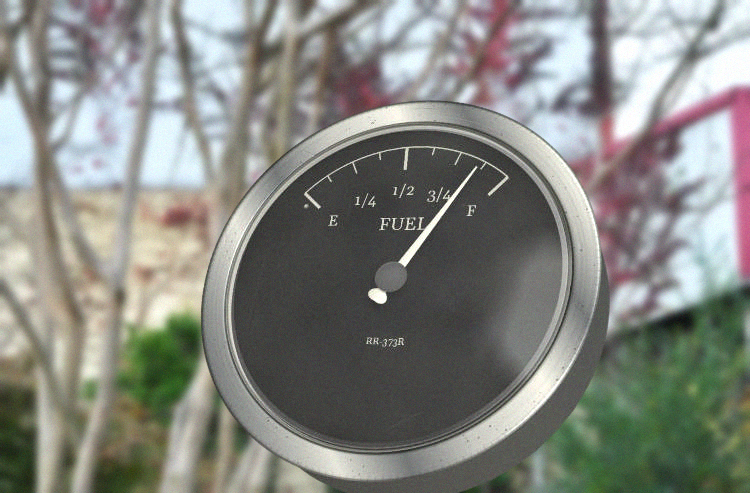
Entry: 0.875
